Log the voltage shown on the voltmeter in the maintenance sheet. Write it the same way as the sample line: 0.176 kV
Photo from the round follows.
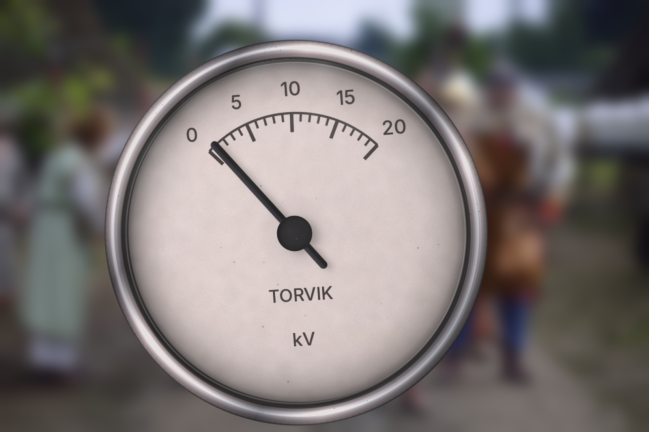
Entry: 1 kV
